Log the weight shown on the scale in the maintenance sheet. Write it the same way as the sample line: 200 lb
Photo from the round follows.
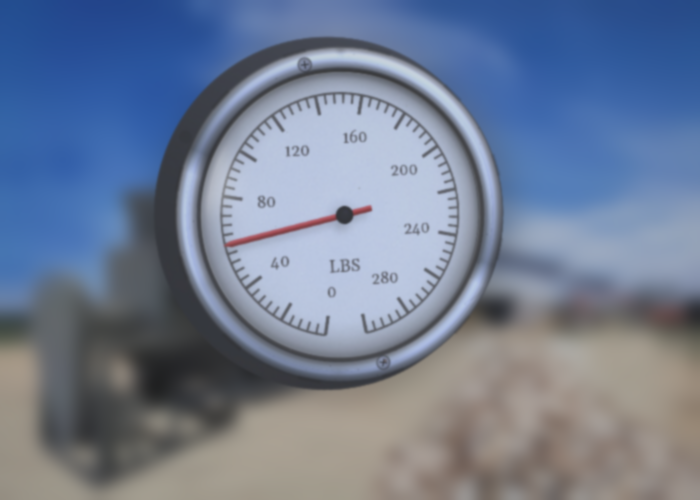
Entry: 60 lb
